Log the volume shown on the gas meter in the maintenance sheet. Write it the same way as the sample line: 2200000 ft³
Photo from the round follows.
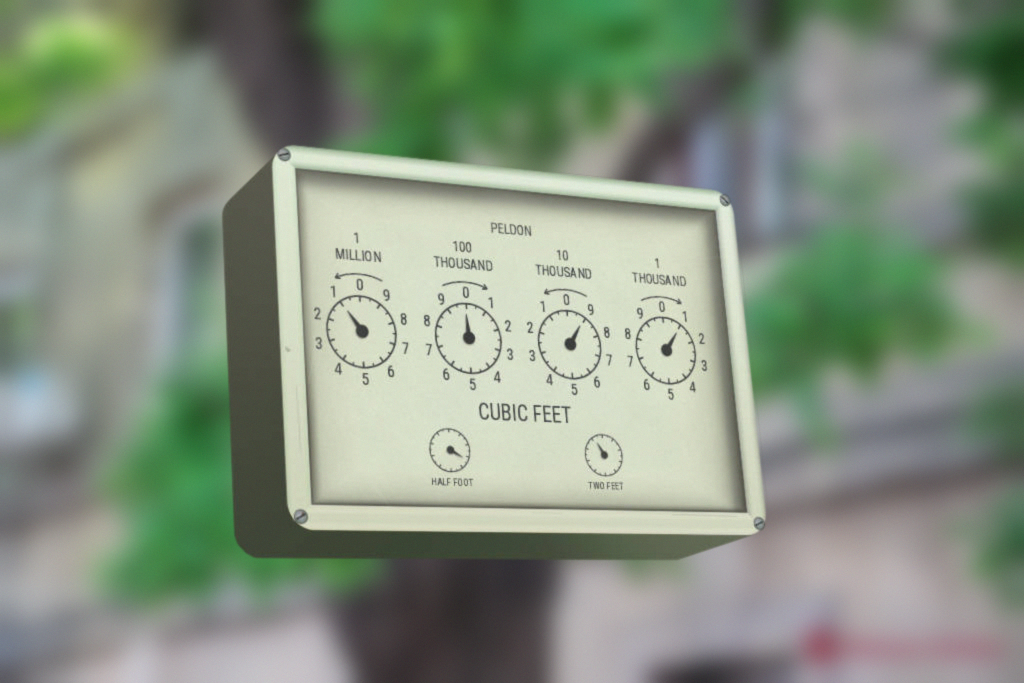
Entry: 99100 ft³
